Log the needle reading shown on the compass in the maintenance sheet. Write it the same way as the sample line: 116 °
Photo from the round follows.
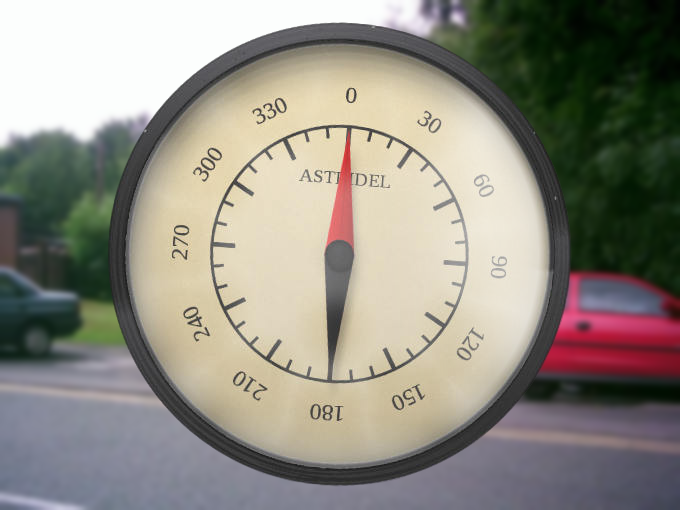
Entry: 0 °
